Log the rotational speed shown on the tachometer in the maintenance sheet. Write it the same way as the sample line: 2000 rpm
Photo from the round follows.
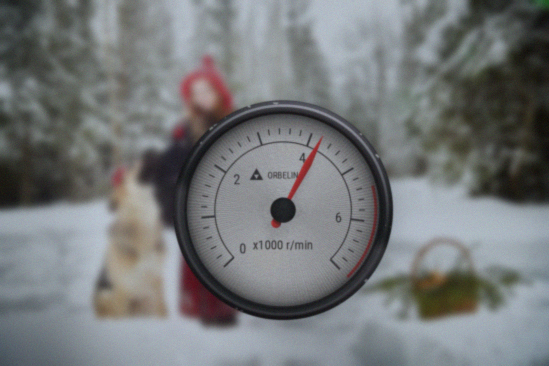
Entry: 4200 rpm
